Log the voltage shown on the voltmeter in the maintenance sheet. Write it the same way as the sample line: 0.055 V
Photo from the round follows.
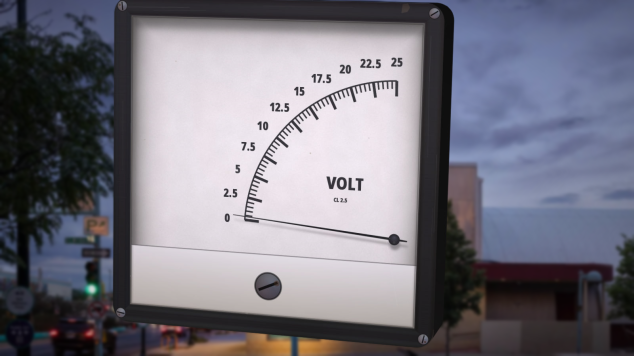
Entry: 0.5 V
